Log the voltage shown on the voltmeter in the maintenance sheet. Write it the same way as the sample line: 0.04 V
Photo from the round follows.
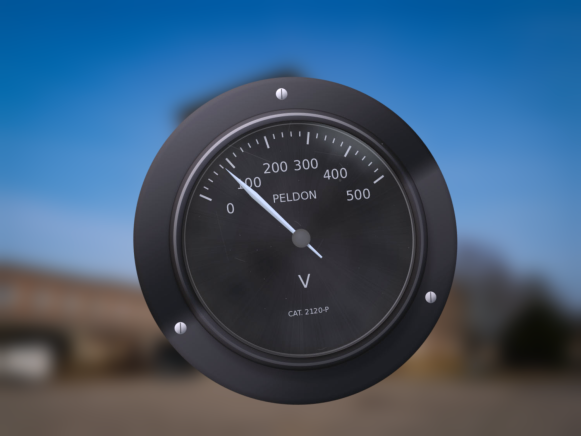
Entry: 80 V
